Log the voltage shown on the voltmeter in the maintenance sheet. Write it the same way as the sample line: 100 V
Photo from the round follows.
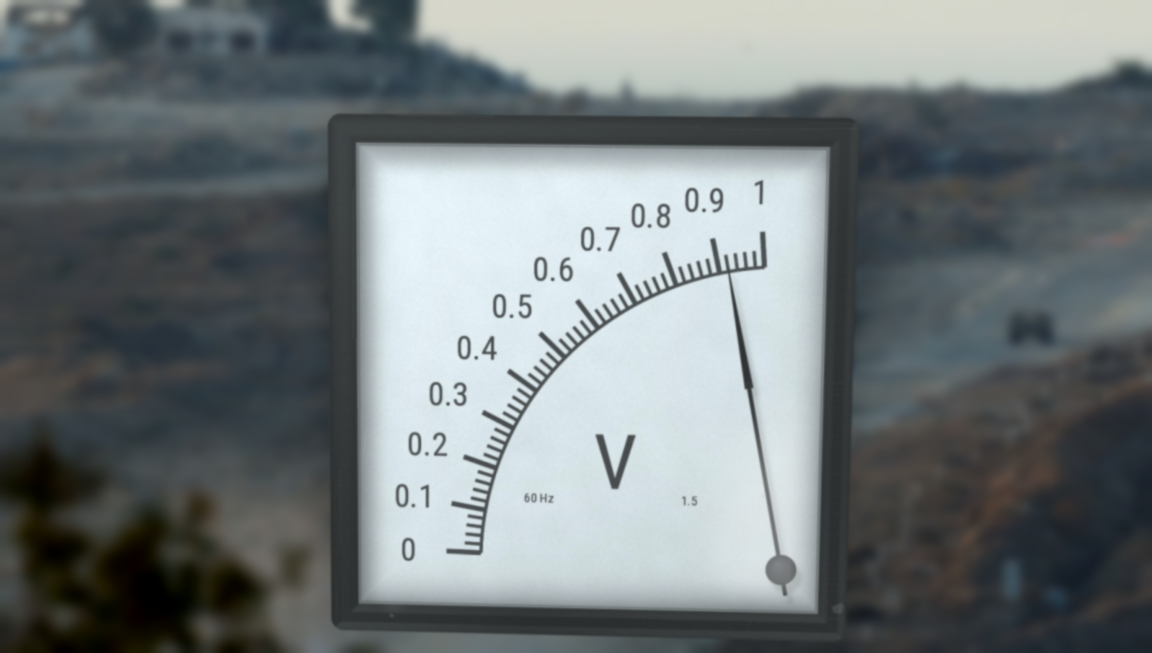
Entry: 0.92 V
